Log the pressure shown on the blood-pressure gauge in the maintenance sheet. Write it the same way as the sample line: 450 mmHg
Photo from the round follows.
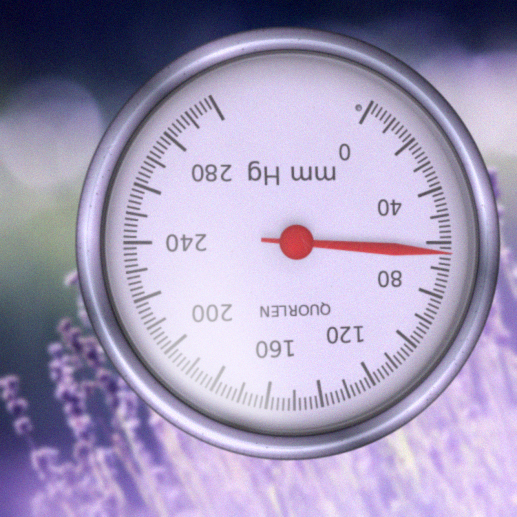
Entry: 64 mmHg
